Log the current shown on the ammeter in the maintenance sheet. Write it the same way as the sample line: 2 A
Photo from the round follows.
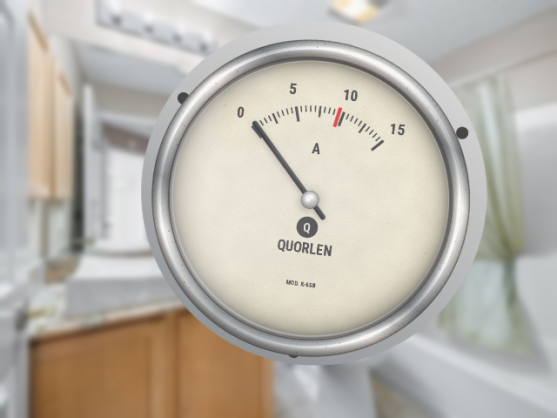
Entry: 0.5 A
